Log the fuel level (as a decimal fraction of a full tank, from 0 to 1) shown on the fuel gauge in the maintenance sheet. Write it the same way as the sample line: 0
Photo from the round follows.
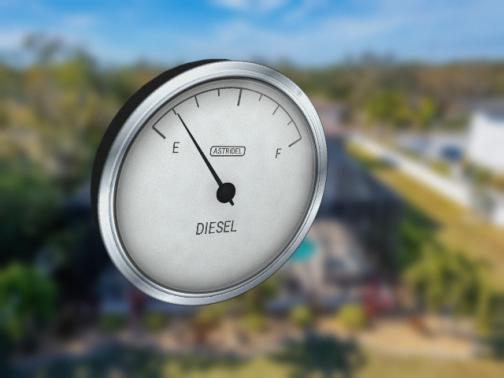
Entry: 0.125
